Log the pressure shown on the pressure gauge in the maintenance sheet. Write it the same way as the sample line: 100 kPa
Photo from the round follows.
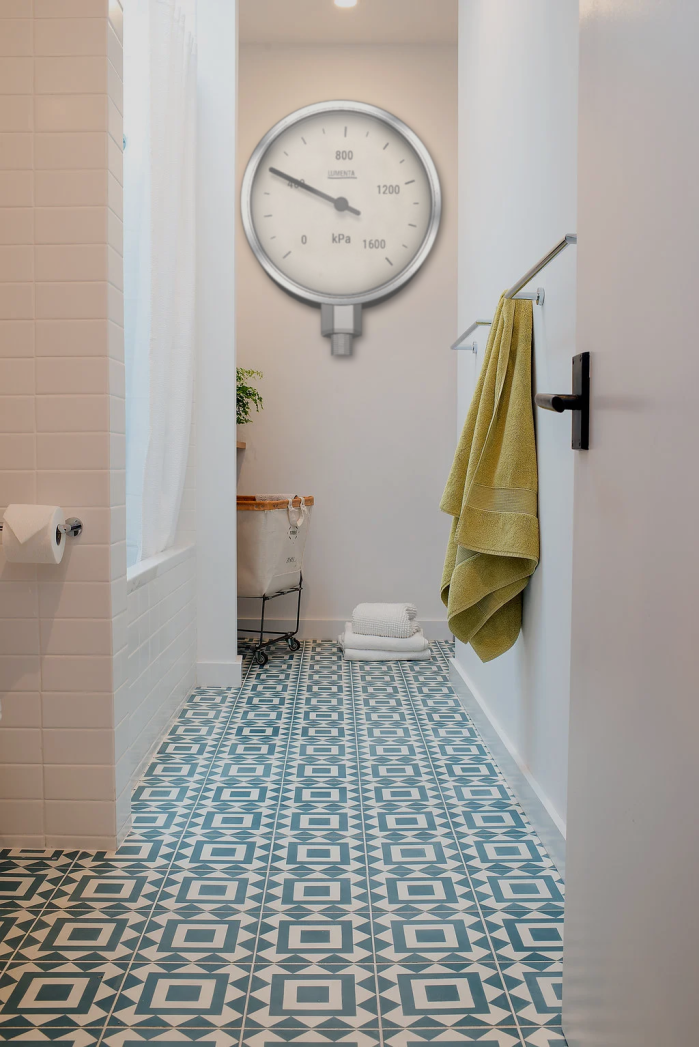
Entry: 400 kPa
